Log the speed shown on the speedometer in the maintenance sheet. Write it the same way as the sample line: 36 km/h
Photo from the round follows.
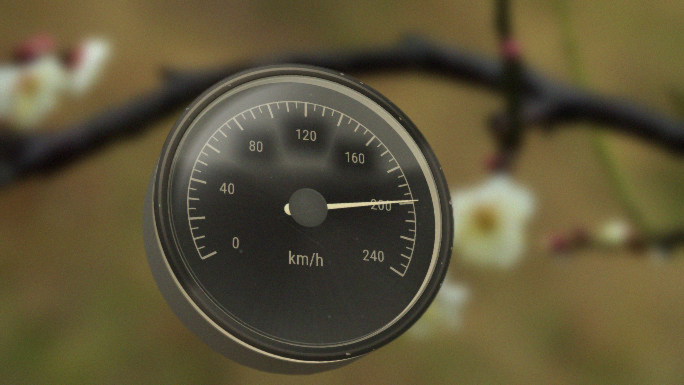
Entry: 200 km/h
